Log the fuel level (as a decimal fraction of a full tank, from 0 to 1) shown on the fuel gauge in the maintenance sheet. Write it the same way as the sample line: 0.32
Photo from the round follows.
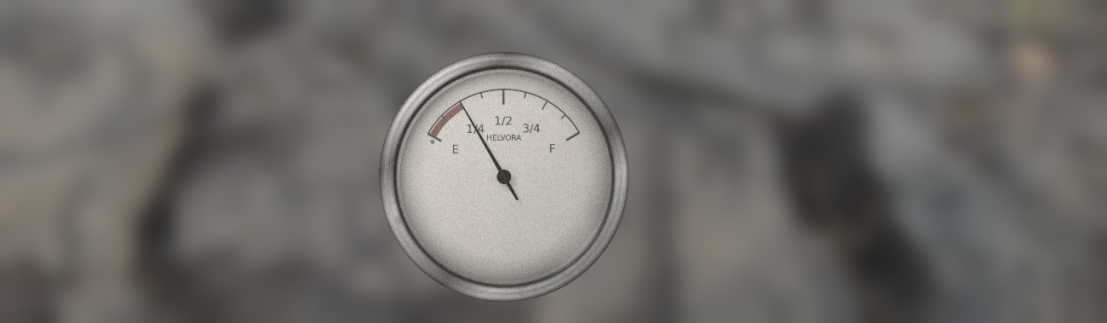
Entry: 0.25
